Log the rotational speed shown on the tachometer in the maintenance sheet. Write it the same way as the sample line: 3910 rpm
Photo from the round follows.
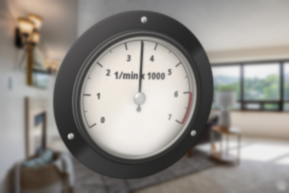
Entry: 3500 rpm
